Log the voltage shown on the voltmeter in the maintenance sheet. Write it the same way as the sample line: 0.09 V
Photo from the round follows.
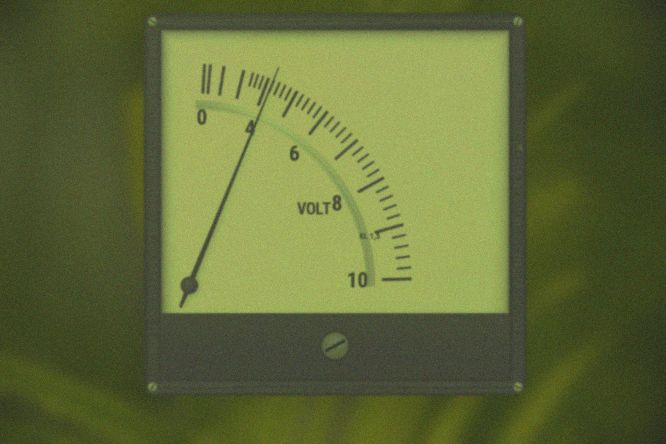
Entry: 4.2 V
